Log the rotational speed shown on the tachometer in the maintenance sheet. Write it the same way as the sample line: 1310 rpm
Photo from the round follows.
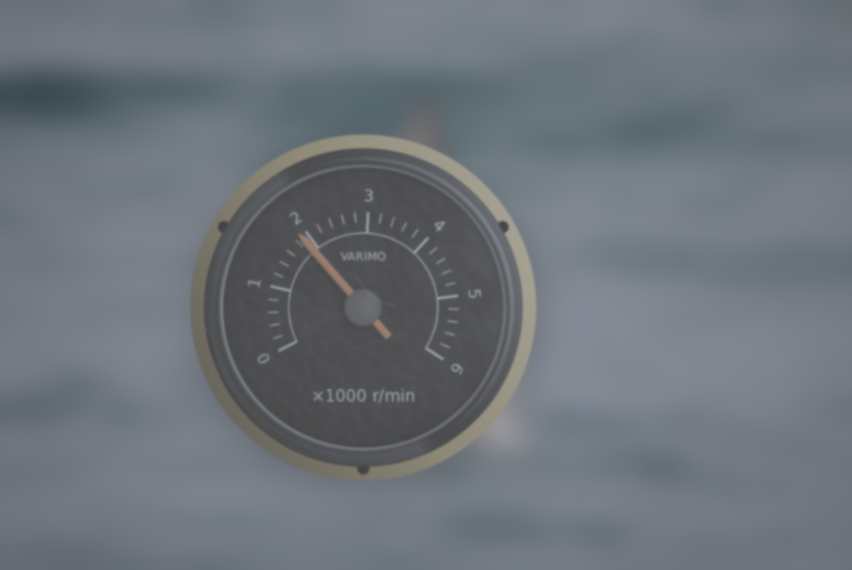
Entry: 1900 rpm
